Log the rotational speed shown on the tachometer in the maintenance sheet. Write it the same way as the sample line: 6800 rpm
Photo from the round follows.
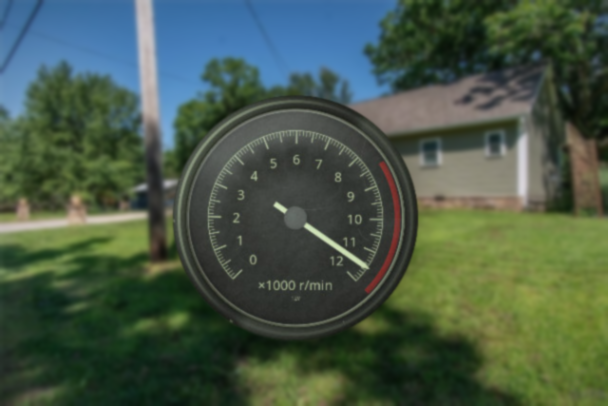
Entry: 11500 rpm
